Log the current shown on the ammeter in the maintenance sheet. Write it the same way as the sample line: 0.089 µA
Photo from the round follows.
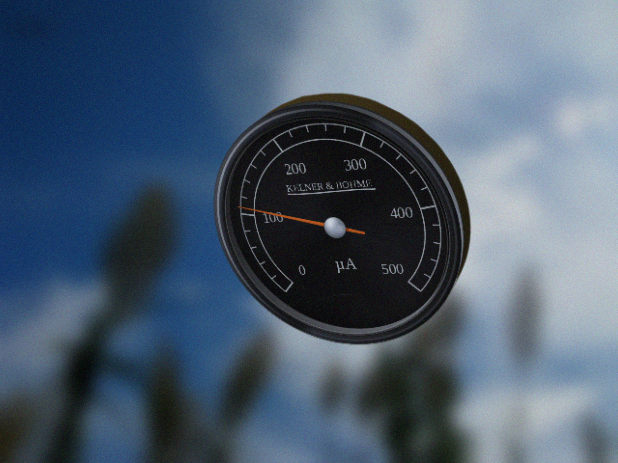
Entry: 110 µA
